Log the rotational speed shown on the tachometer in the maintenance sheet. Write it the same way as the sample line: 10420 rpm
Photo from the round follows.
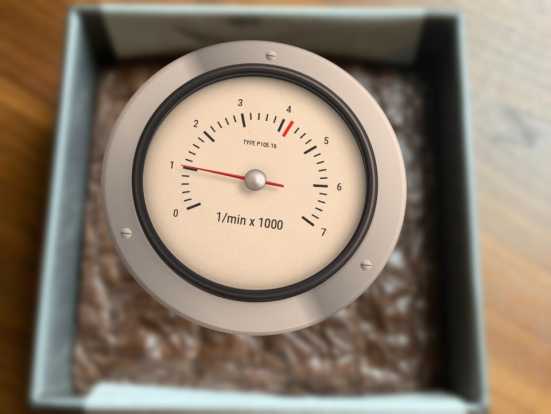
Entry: 1000 rpm
